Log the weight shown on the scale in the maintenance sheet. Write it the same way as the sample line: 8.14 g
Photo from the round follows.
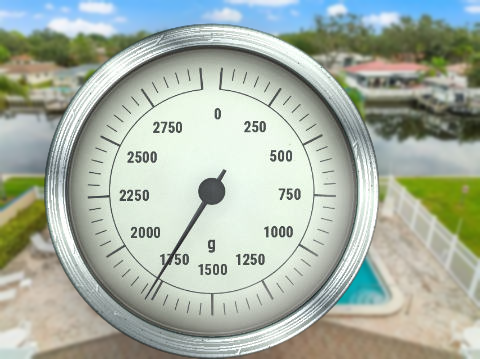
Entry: 1775 g
